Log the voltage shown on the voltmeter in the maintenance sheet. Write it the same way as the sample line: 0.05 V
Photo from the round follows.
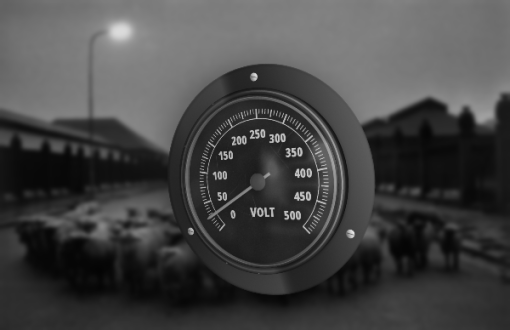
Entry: 25 V
